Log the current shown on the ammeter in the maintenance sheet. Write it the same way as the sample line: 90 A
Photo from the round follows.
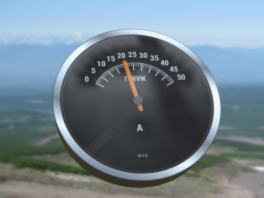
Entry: 20 A
